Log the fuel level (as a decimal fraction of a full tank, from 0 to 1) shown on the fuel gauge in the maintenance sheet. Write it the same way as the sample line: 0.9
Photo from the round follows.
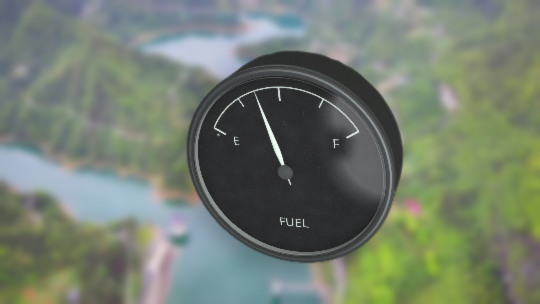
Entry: 0.375
